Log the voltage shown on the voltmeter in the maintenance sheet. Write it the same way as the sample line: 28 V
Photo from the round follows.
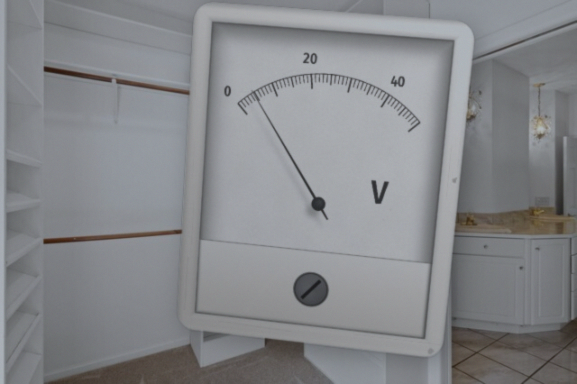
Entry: 5 V
